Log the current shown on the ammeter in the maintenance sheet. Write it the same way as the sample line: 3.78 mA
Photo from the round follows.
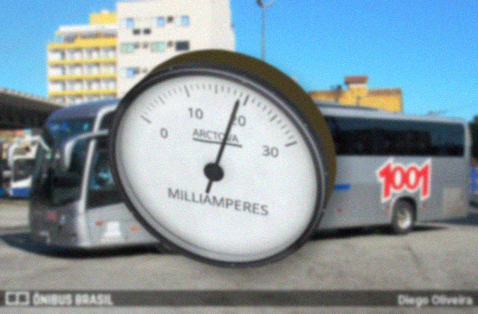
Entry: 19 mA
